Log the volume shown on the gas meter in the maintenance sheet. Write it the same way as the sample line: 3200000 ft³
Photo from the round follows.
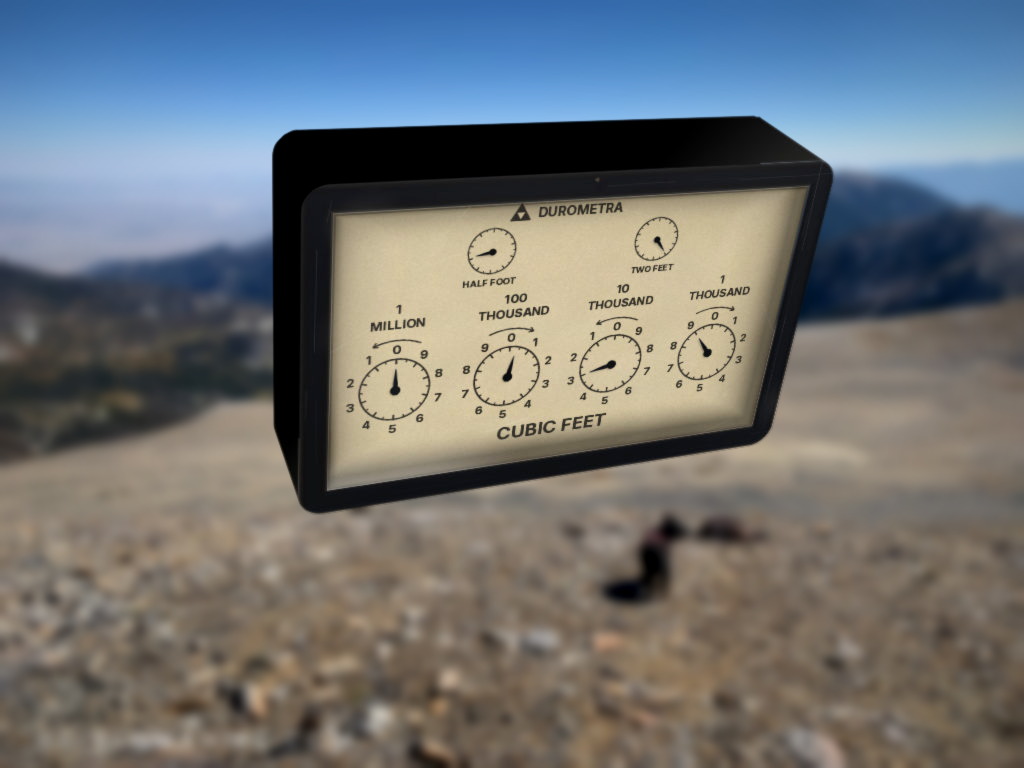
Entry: 2900 ft³
